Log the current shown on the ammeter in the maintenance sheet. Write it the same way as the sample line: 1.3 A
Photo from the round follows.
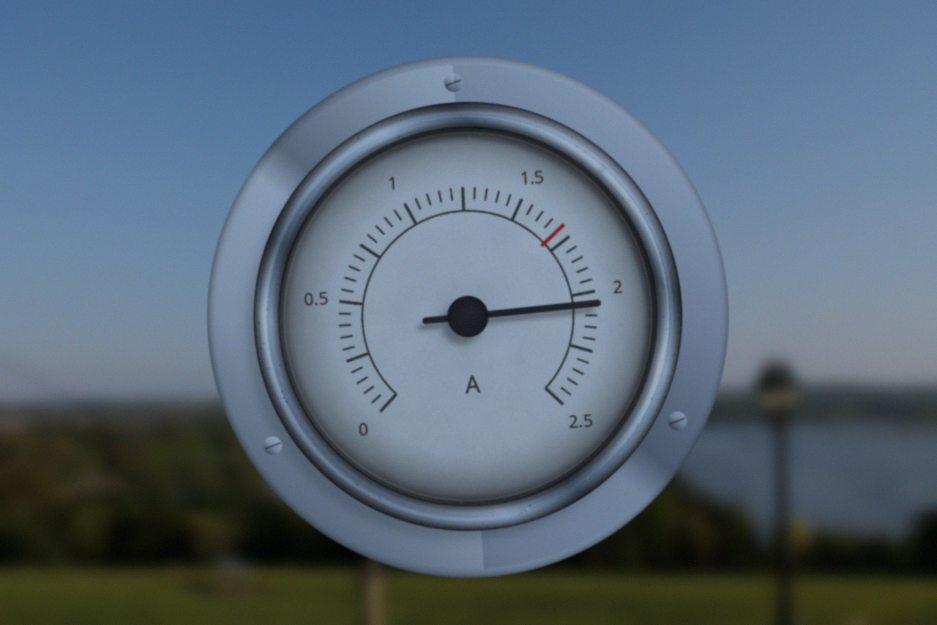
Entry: 2.05 A
